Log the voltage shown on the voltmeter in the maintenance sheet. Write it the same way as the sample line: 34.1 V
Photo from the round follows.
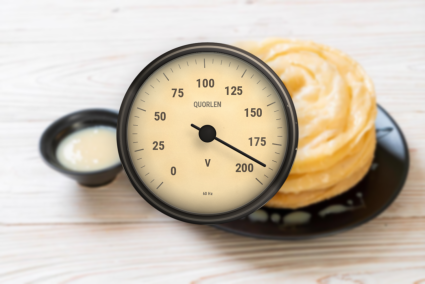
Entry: 190 V
